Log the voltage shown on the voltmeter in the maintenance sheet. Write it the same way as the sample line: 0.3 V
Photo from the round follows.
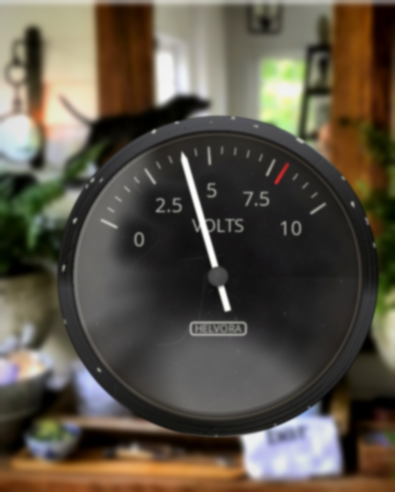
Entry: 4 V
